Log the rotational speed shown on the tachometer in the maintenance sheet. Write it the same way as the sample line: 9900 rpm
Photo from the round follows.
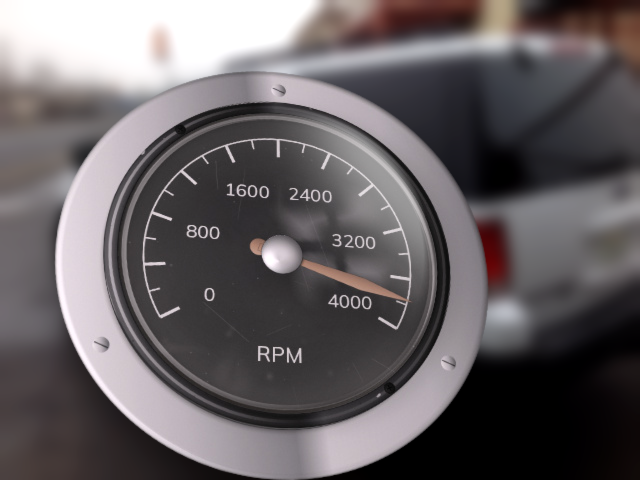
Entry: 3800 rpm
